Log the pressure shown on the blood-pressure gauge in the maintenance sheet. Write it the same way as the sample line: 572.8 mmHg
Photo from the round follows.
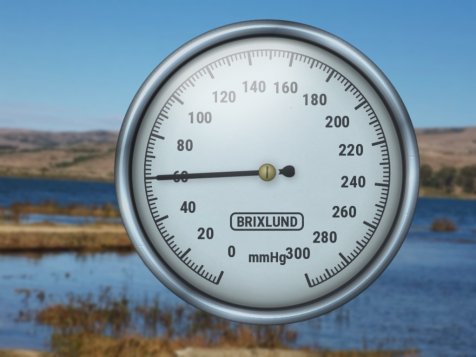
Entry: 60 mmHg
